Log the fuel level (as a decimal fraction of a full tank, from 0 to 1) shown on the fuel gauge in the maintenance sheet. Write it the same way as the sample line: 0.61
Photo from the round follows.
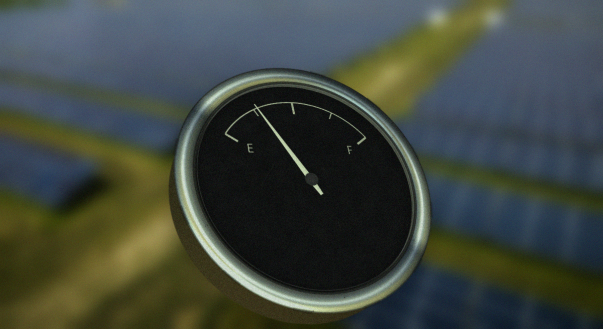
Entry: 0.25
